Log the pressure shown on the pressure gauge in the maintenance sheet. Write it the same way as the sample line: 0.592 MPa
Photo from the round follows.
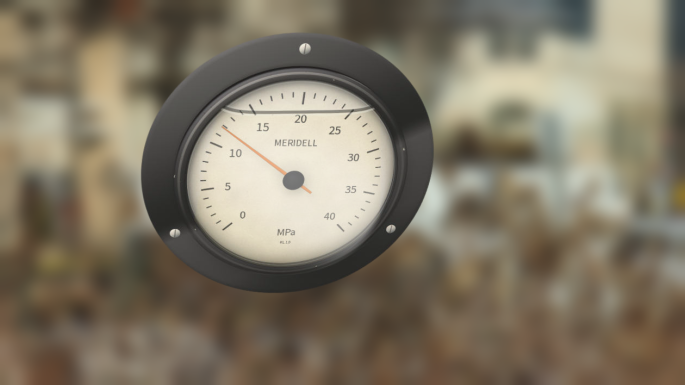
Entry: 12 MPa
